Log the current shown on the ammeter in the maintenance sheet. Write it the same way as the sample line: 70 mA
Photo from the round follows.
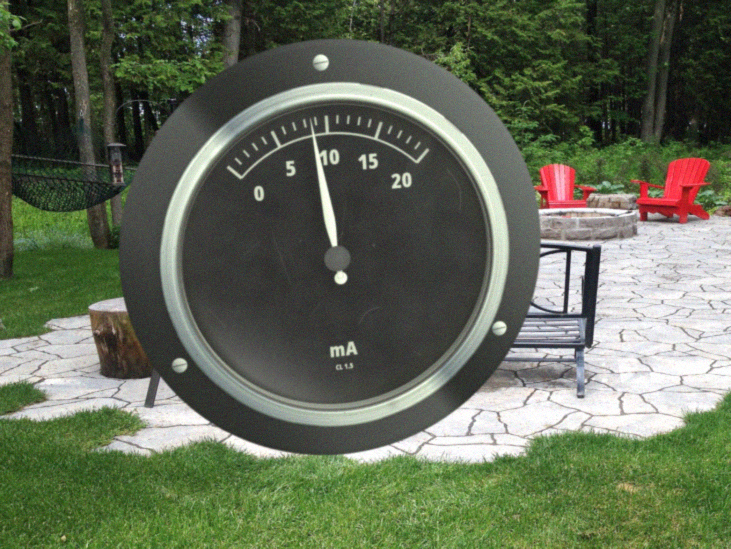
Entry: 8.5 mA
